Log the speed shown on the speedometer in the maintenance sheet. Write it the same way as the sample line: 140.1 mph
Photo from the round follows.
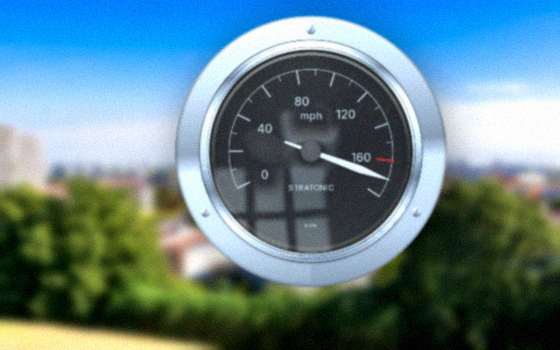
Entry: 170 mph
